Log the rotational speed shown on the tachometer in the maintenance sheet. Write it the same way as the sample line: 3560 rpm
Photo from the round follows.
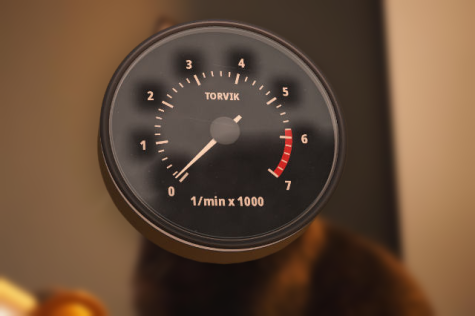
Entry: 100 rpm
